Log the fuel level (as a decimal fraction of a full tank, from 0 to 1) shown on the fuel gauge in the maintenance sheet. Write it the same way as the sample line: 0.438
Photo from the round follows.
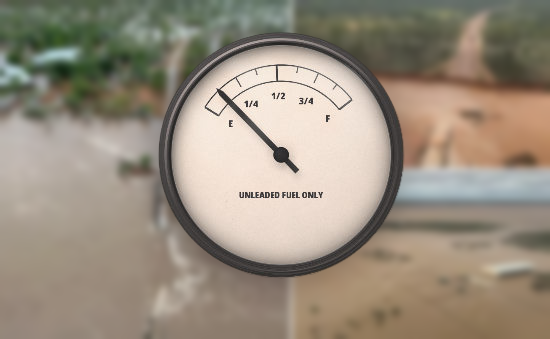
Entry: 0.125
